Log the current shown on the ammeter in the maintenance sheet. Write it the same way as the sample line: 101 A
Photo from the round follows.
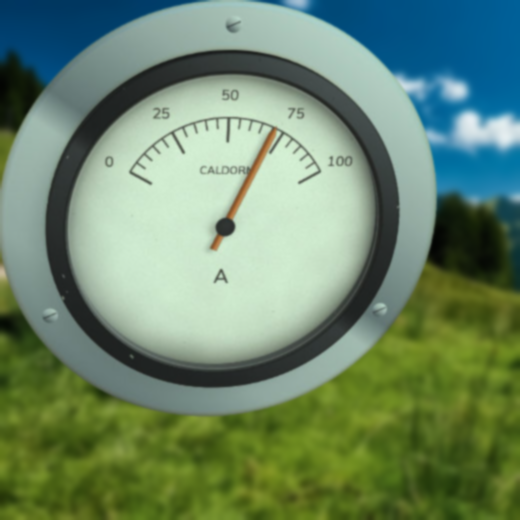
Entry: 70 A
